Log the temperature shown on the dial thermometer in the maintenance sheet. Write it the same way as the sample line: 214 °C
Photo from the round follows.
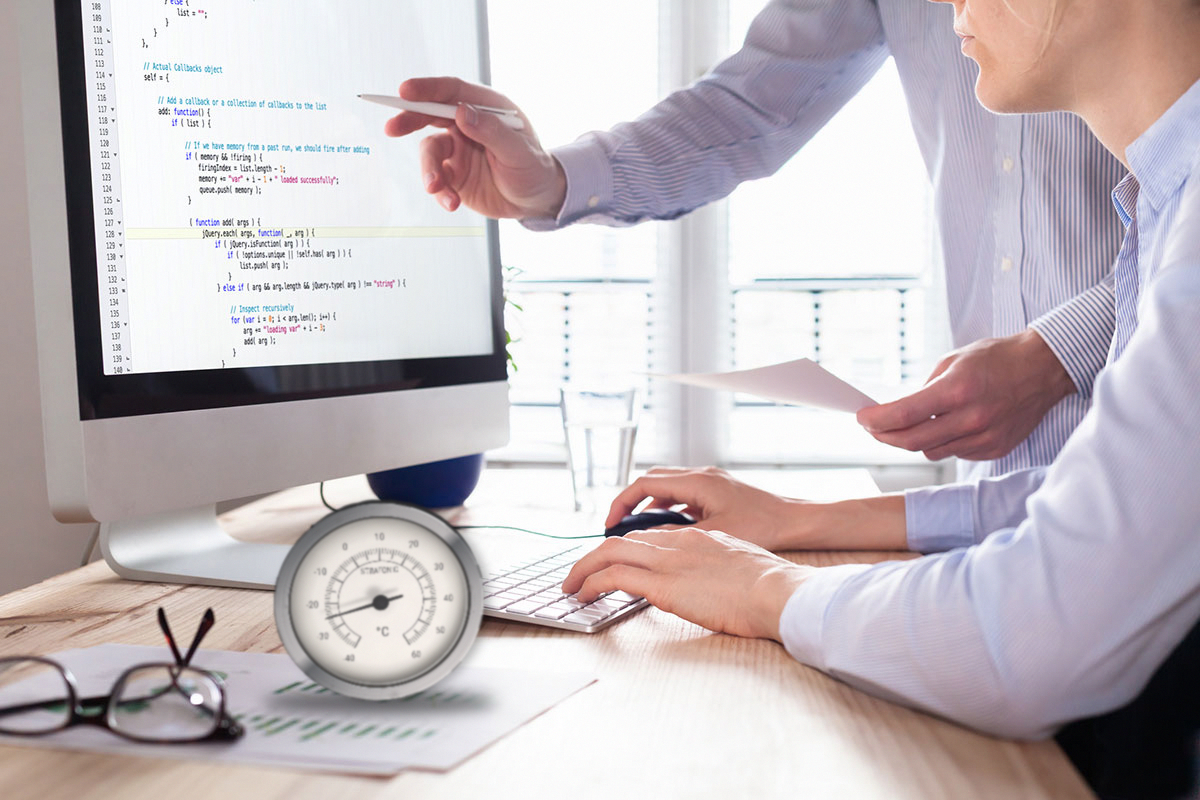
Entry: -25 °C
